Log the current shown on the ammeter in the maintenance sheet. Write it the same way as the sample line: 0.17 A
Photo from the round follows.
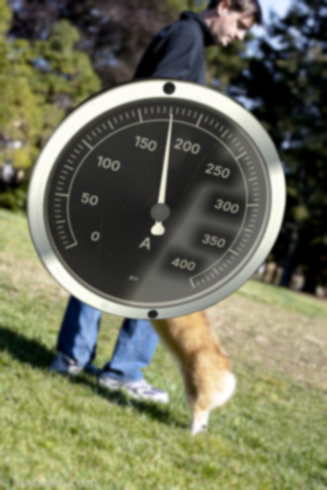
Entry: 175 A
